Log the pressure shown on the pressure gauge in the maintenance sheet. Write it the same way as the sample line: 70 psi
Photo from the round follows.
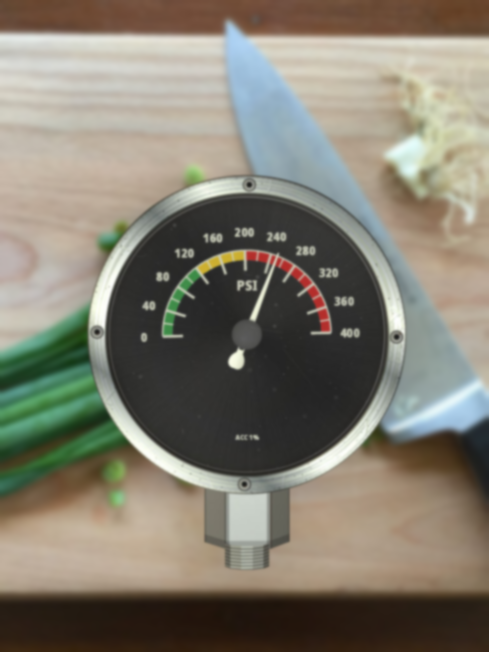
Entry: 250 psi
